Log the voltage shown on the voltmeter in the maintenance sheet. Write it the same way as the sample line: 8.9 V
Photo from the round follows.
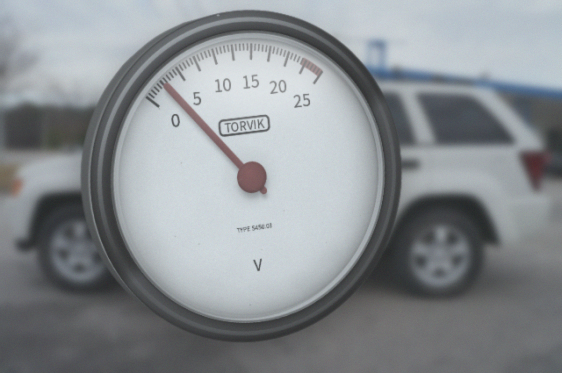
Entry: 2.5 V
